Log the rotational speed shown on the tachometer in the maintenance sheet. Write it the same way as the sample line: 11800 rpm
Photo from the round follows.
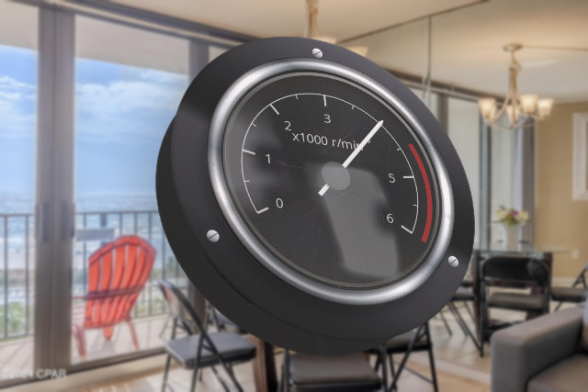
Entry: 4000 rpm
